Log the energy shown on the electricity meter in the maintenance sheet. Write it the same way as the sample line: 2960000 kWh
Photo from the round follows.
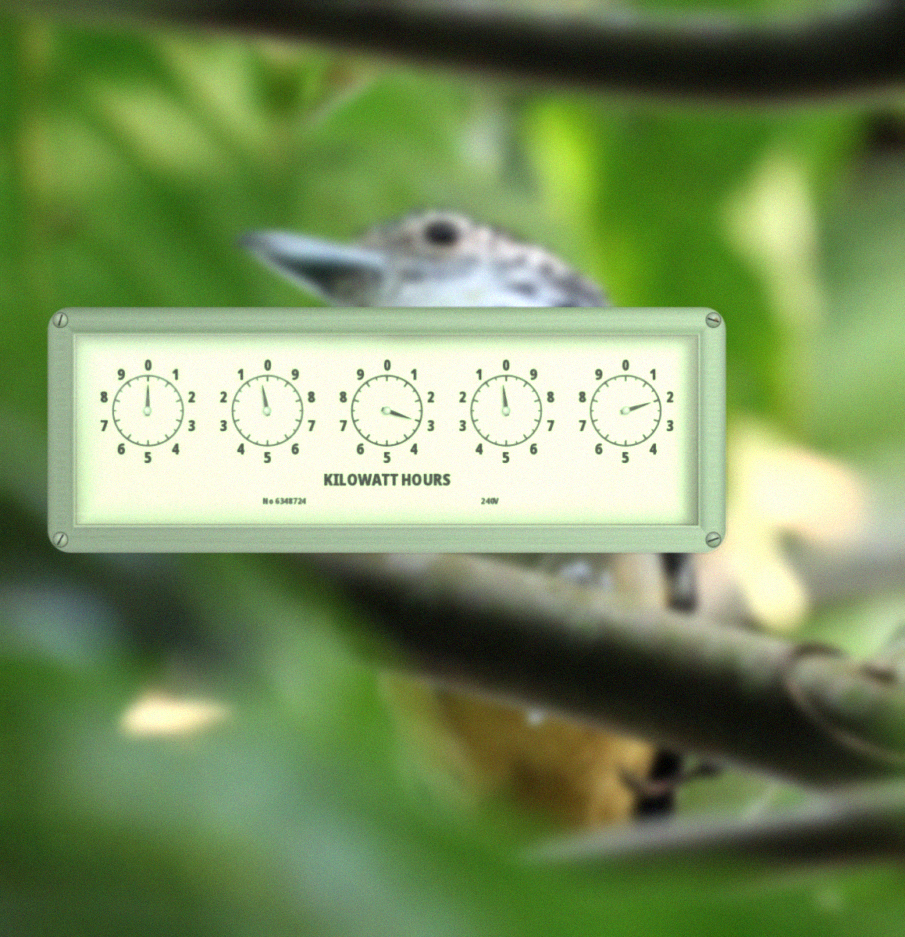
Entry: 302 kWh
